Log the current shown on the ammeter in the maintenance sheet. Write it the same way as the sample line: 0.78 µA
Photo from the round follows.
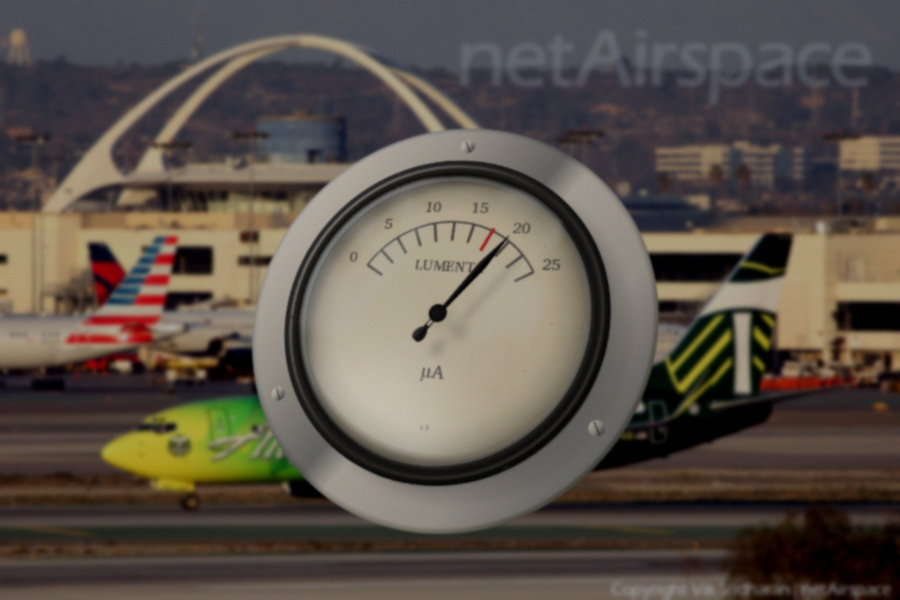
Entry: 20 µA
